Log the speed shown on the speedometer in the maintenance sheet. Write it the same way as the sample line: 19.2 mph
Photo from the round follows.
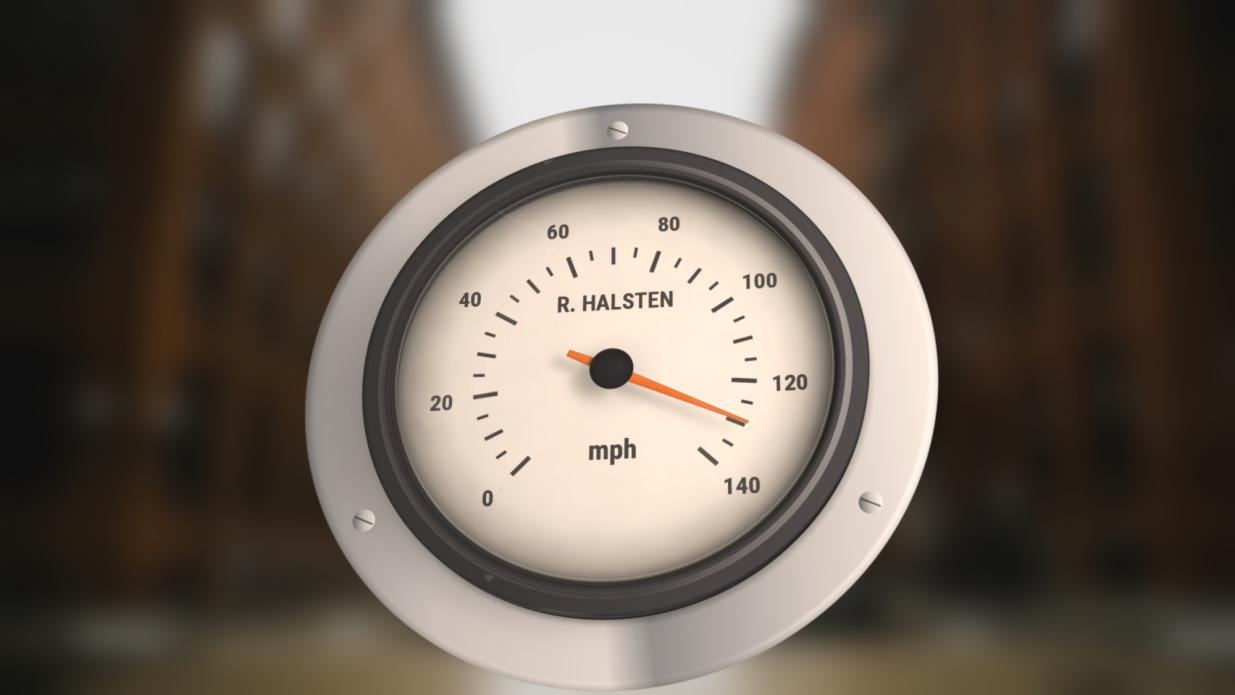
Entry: 130 mph
